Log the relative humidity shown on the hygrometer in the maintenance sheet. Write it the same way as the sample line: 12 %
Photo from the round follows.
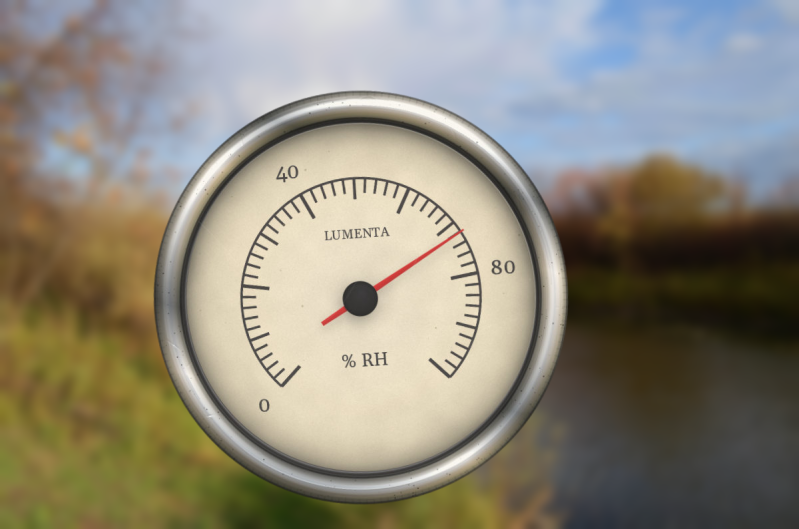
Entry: 72 %
